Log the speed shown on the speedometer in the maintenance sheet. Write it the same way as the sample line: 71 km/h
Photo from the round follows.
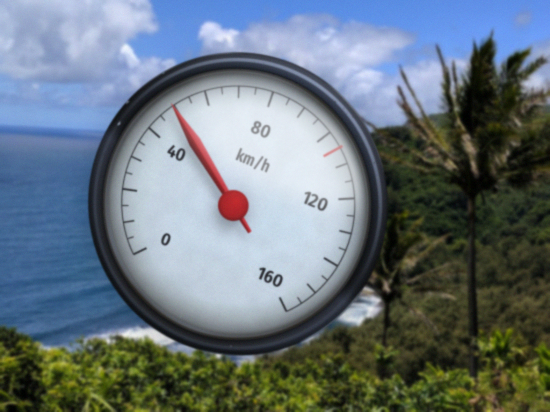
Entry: 50 km/h
